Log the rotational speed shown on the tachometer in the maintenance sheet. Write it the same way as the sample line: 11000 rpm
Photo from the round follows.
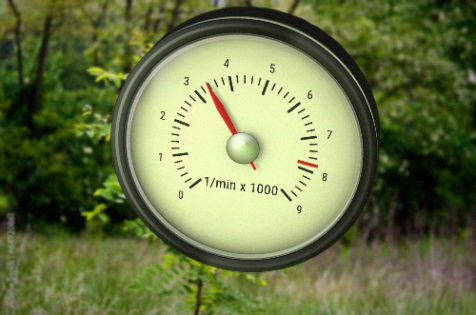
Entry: 3400 rpm
